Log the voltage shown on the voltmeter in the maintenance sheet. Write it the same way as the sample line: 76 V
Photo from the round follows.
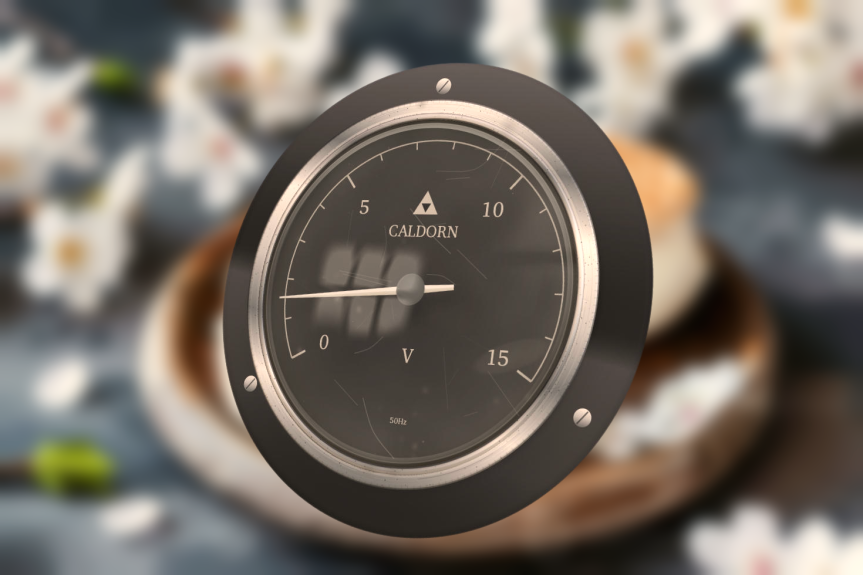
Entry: 1.5 V
